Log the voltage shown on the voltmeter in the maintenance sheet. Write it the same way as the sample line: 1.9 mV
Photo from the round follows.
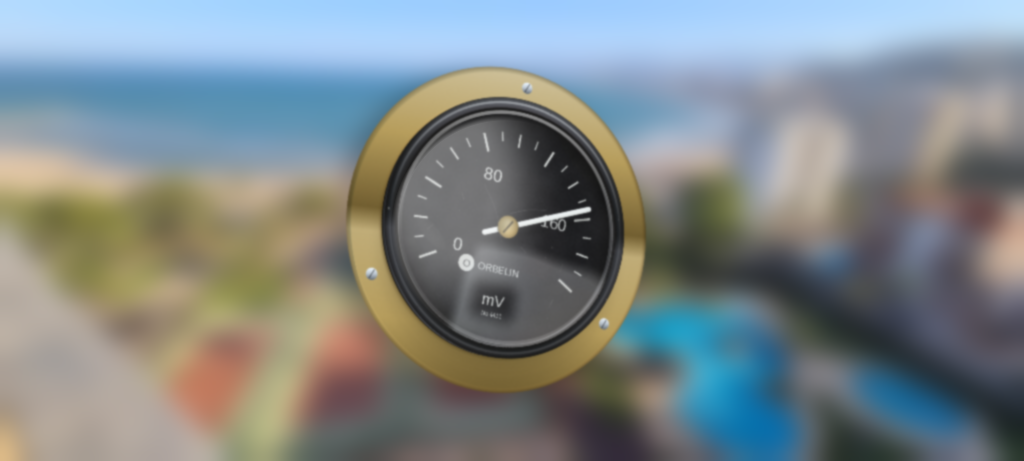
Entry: 155 mV
